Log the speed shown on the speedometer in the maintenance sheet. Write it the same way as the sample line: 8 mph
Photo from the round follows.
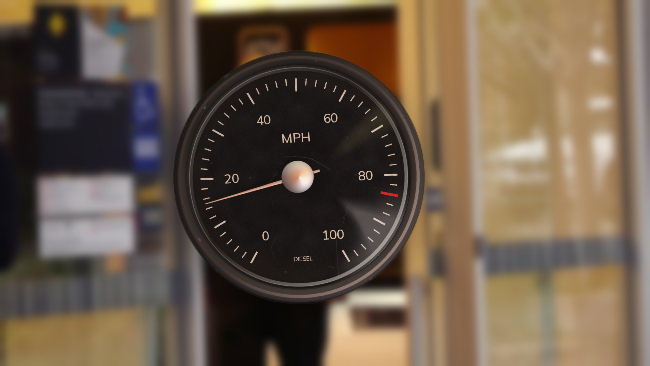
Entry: 15 mph
